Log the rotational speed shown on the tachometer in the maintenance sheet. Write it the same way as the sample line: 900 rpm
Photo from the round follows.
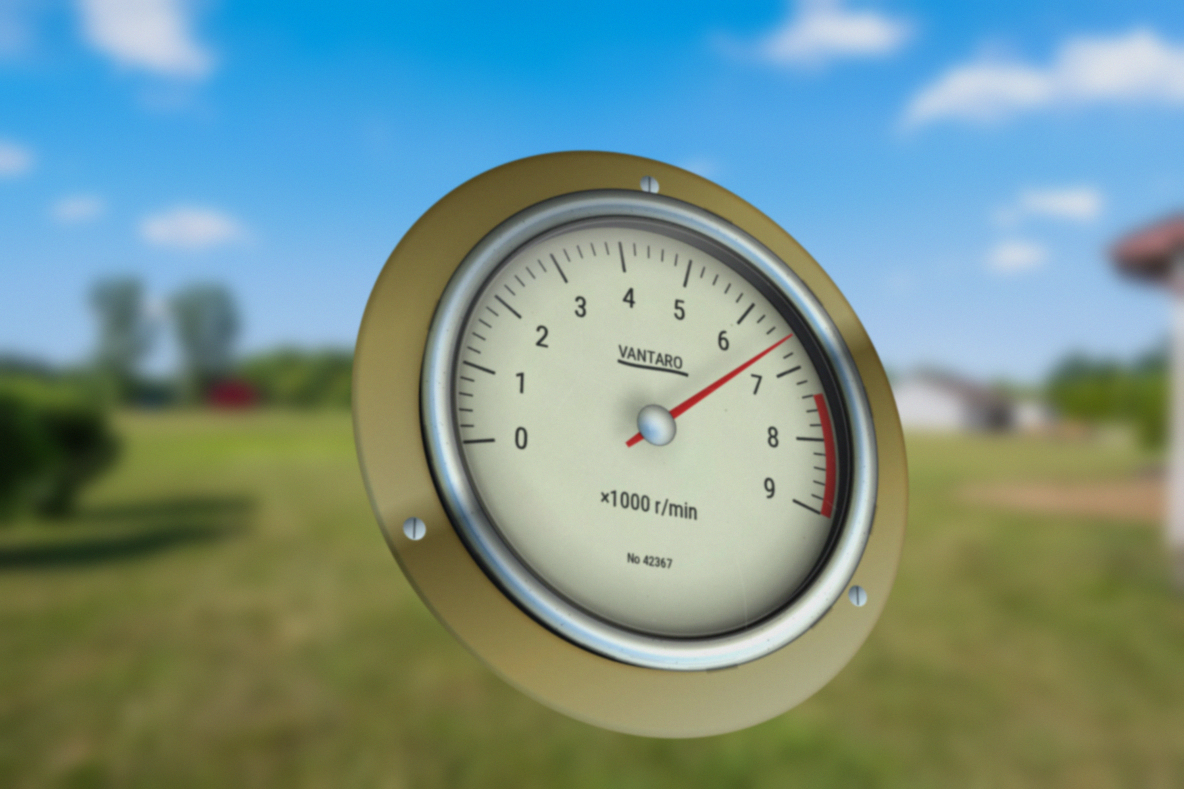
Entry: 6600 rpm
